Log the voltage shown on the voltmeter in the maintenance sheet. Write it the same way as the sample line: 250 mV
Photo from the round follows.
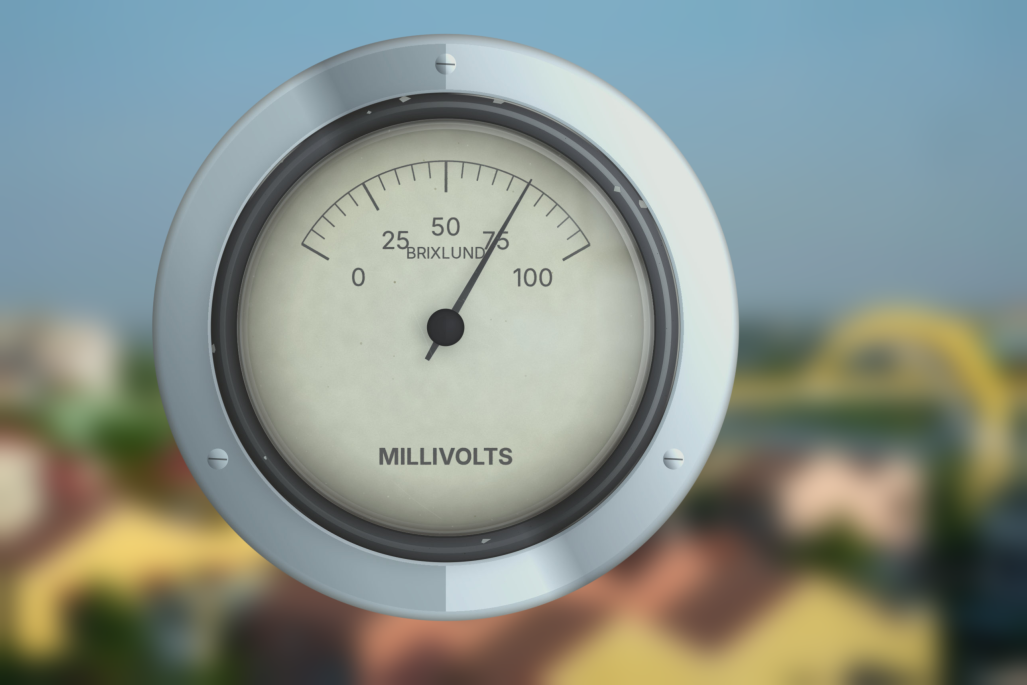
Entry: 75 mV
